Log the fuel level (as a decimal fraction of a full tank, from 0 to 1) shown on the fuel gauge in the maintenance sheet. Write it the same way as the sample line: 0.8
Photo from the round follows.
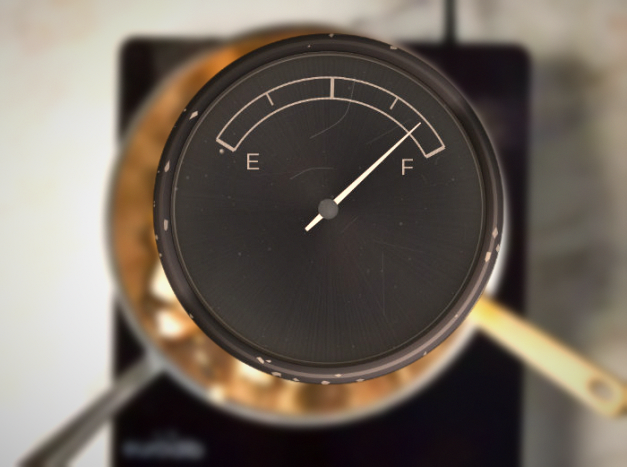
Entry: 0.875
